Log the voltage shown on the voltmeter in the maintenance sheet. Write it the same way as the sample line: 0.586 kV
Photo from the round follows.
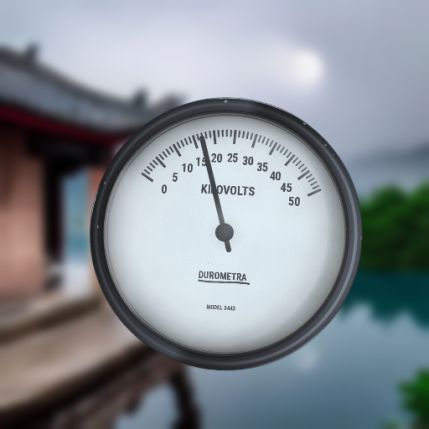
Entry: 17 kV
